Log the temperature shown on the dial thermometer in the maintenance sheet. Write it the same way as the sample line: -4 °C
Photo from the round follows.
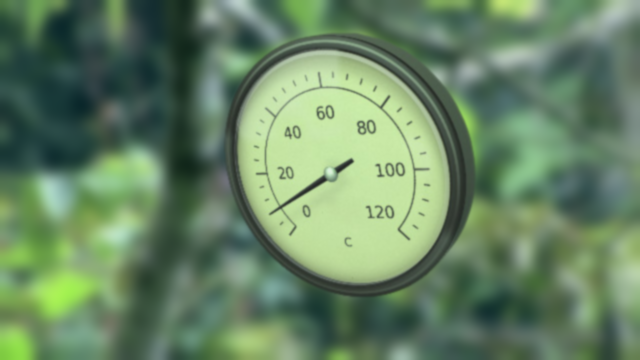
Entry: 8 °C
